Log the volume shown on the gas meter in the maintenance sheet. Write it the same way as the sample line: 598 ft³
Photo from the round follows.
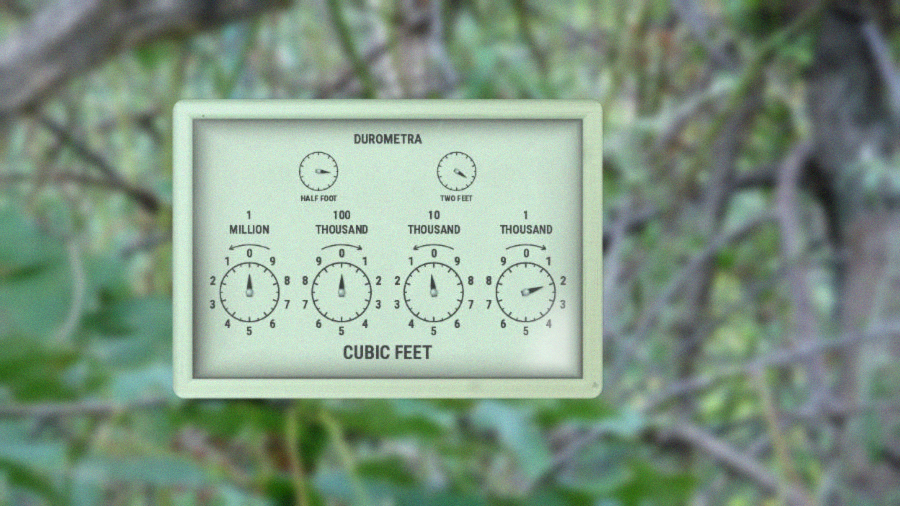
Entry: 200 ft³
